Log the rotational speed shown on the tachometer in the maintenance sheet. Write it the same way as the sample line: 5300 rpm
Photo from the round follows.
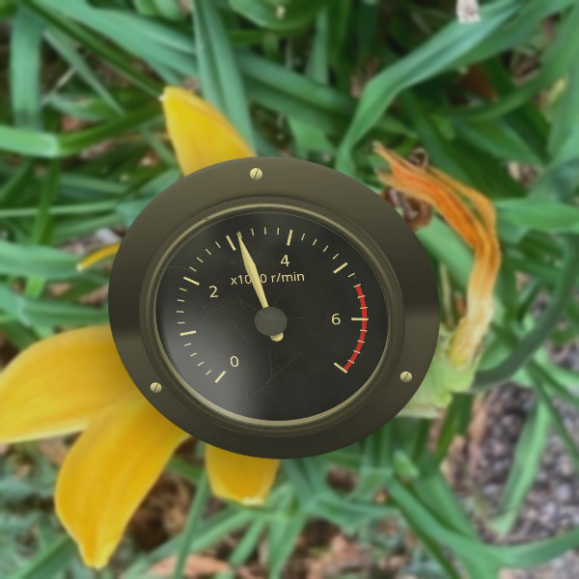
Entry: 3200 rpm
